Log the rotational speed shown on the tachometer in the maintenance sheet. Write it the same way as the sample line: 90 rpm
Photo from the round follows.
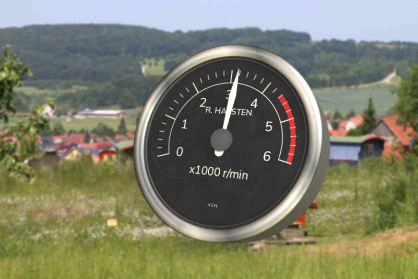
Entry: 3200 rpm
